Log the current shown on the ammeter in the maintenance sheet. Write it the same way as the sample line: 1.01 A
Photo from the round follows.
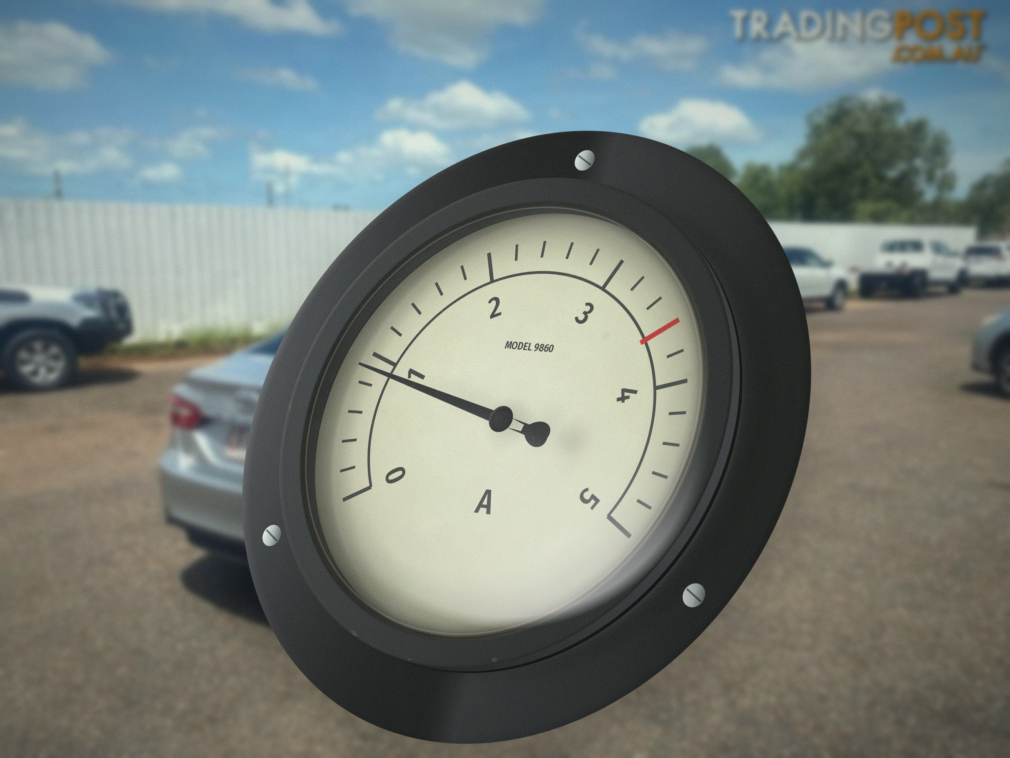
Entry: 0.9 A
